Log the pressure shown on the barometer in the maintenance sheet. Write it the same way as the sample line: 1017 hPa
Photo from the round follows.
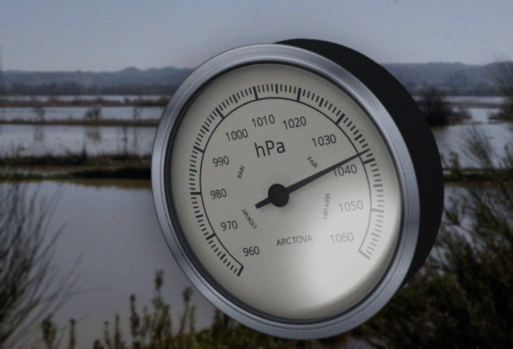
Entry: 1038 hPa
